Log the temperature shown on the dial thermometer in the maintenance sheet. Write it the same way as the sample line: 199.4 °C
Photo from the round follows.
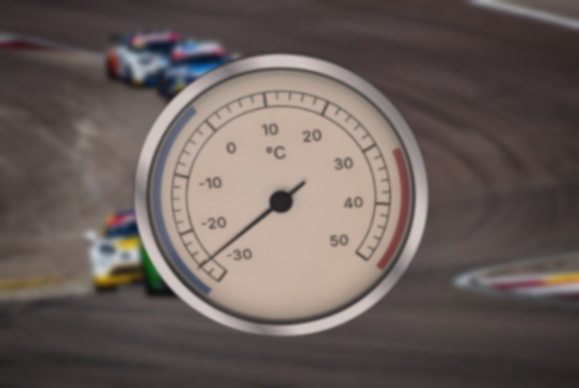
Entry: -26 °C
